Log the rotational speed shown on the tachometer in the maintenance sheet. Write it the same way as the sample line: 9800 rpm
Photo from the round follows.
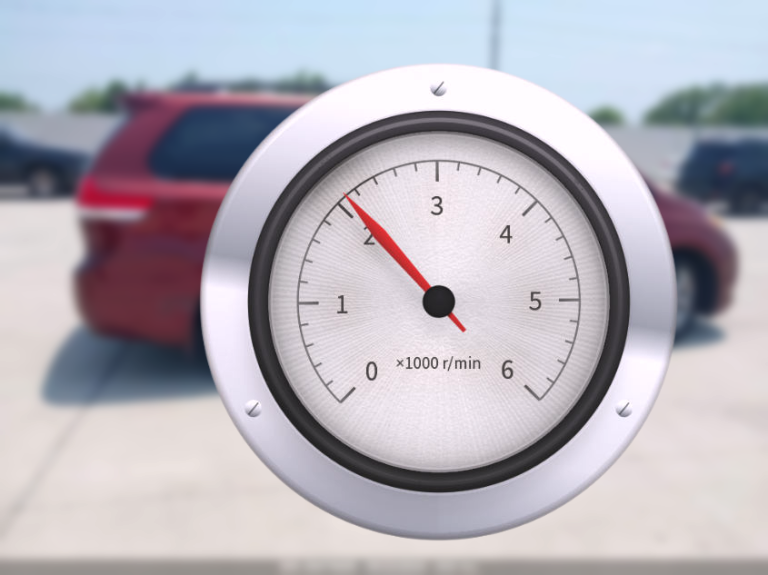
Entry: 2100 rpm
